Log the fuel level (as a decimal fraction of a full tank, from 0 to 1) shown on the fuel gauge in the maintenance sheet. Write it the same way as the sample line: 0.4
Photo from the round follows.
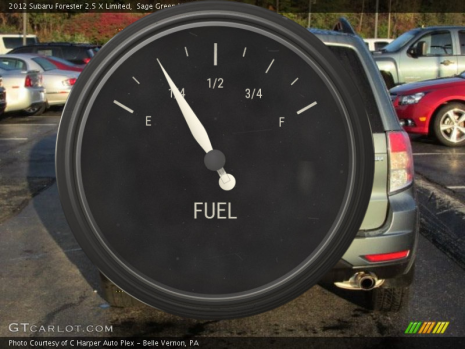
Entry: 0.25
